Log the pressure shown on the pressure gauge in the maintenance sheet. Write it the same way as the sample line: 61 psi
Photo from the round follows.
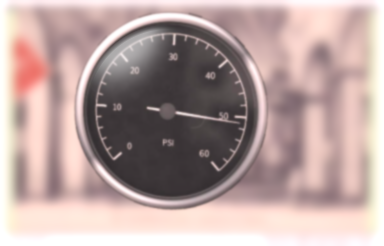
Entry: 51 psi
